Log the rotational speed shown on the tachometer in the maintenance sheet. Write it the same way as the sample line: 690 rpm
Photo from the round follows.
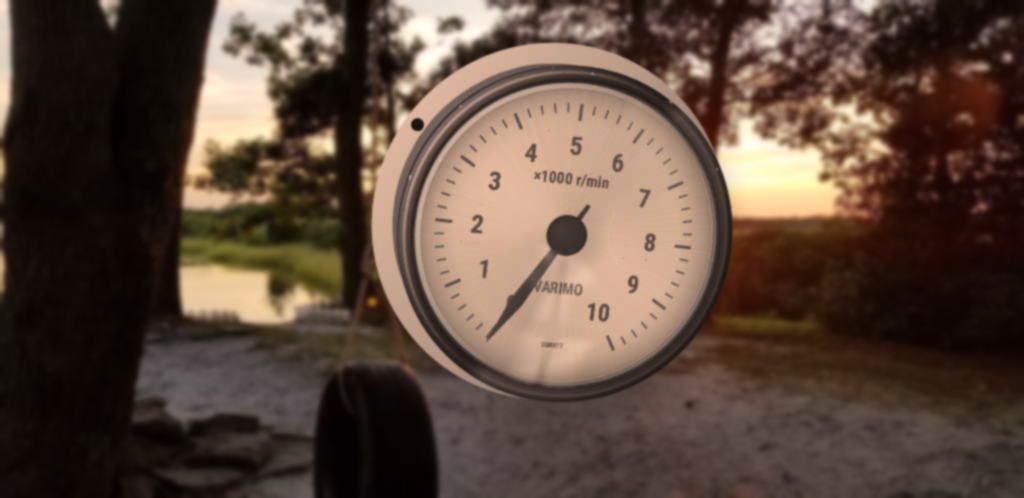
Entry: 0 rpm
